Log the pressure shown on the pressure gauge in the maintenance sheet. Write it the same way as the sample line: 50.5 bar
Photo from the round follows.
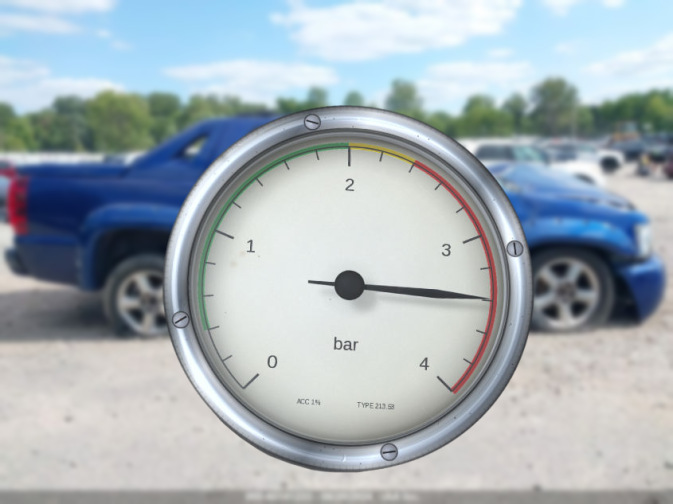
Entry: 3.4 bar
